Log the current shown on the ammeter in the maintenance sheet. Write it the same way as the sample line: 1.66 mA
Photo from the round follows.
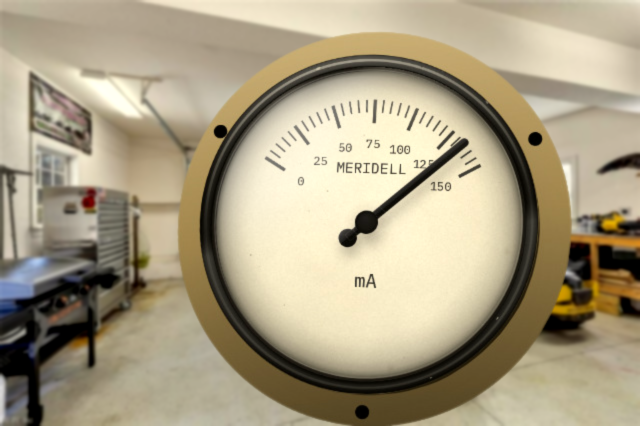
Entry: 135 mA
